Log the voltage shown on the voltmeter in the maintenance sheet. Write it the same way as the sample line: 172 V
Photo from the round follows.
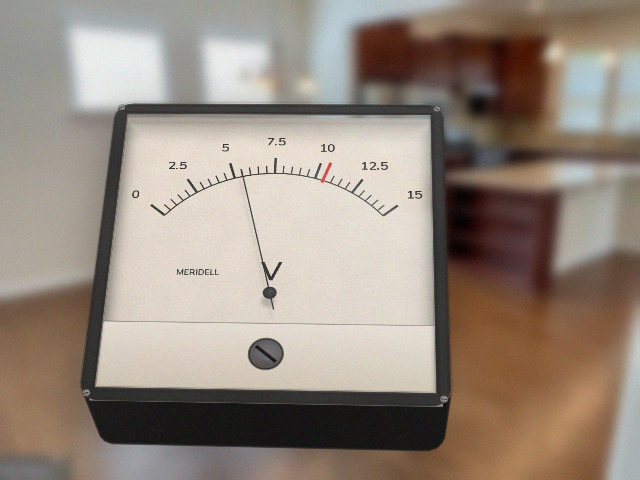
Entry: 5.5 V
